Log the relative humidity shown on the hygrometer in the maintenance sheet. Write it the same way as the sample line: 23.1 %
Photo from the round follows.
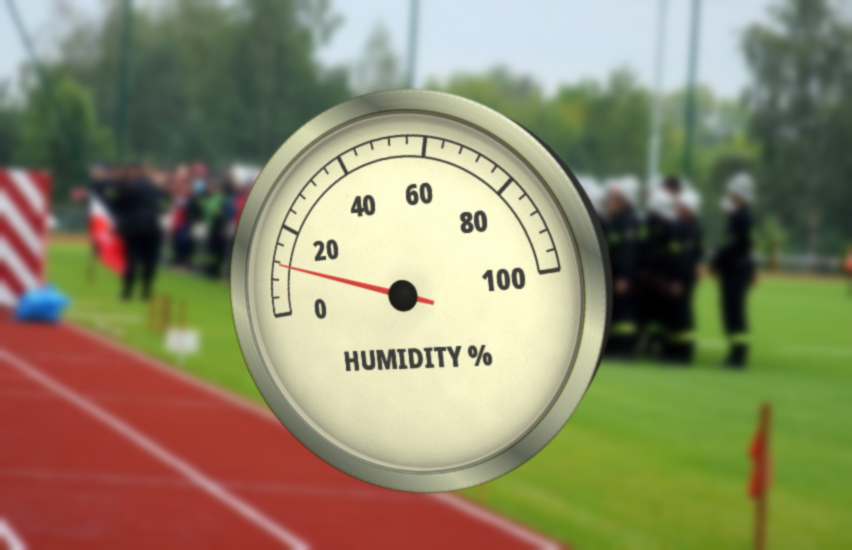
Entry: 12 %
